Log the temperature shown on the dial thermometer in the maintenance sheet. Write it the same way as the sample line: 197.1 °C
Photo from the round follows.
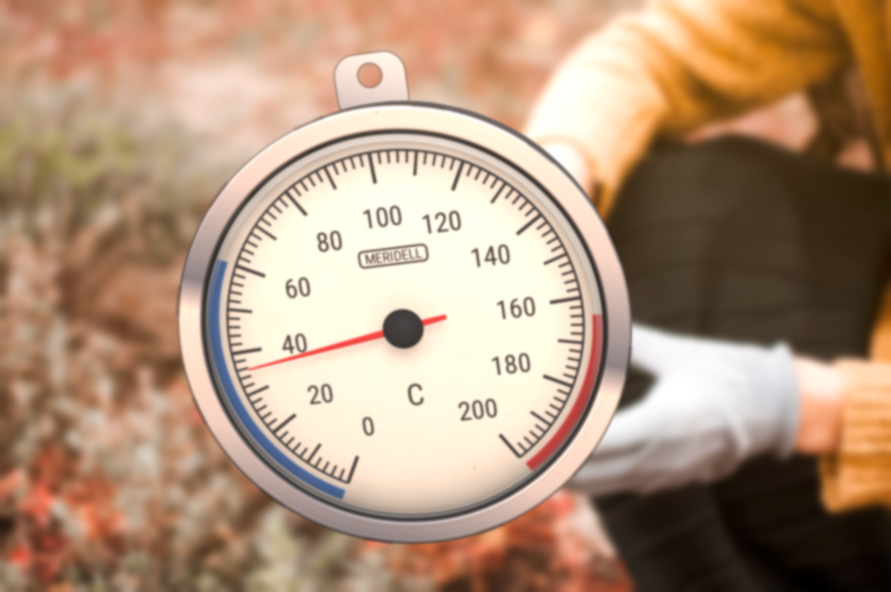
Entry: 36 °C
